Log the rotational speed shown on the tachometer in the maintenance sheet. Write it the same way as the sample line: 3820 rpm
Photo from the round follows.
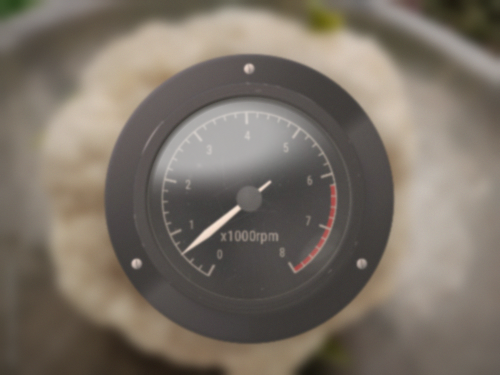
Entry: 600 rpm
